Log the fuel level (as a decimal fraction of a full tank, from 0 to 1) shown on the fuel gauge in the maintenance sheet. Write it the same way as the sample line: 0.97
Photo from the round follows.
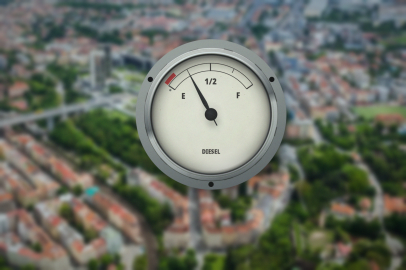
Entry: 0.25
